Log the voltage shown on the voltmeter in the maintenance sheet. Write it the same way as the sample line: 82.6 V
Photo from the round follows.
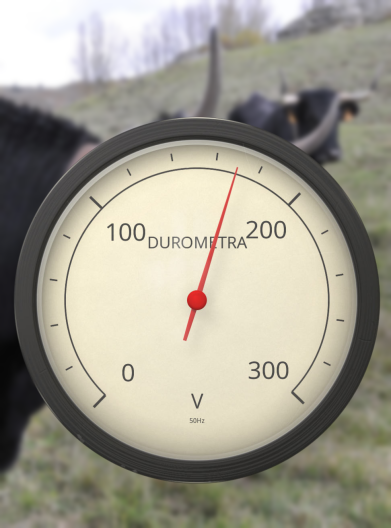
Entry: 170 V
